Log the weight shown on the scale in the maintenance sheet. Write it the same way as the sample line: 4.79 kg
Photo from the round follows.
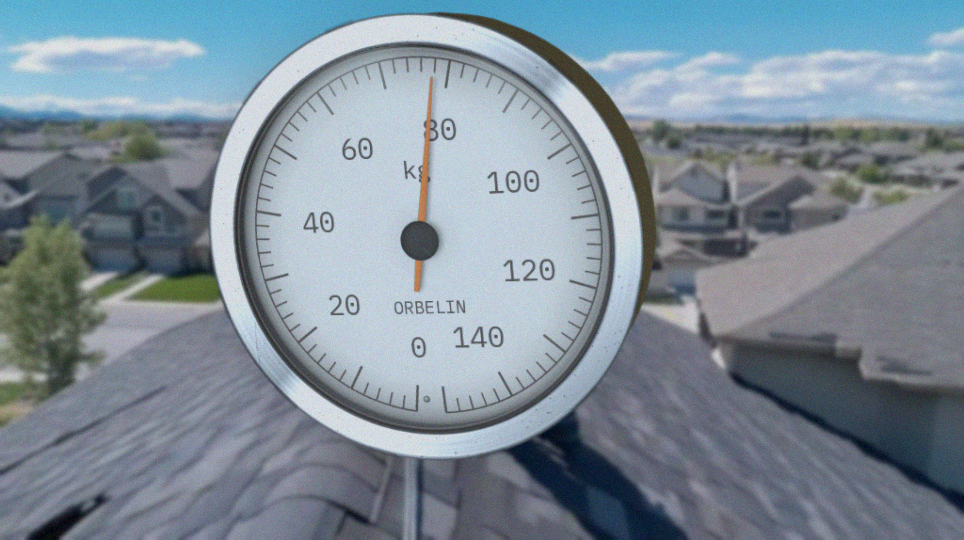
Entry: 78 kg
